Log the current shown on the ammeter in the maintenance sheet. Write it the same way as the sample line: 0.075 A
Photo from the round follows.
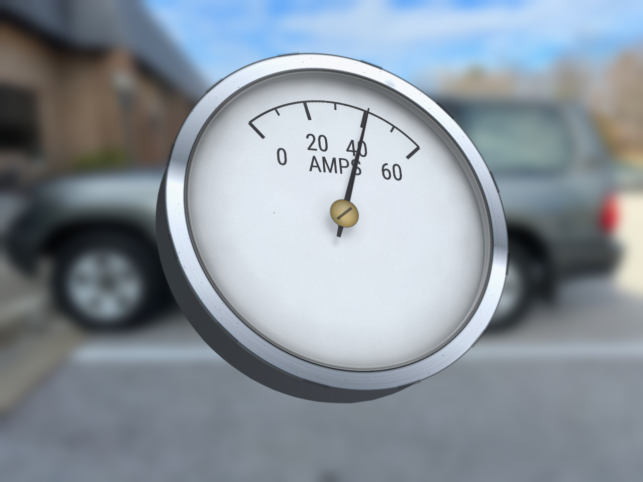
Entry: 40 A
